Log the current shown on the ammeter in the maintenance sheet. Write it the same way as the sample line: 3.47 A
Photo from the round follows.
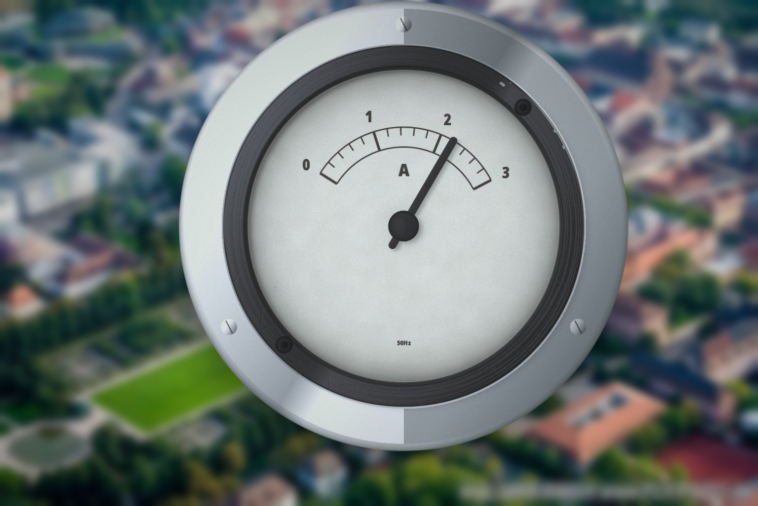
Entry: 2.2 A
